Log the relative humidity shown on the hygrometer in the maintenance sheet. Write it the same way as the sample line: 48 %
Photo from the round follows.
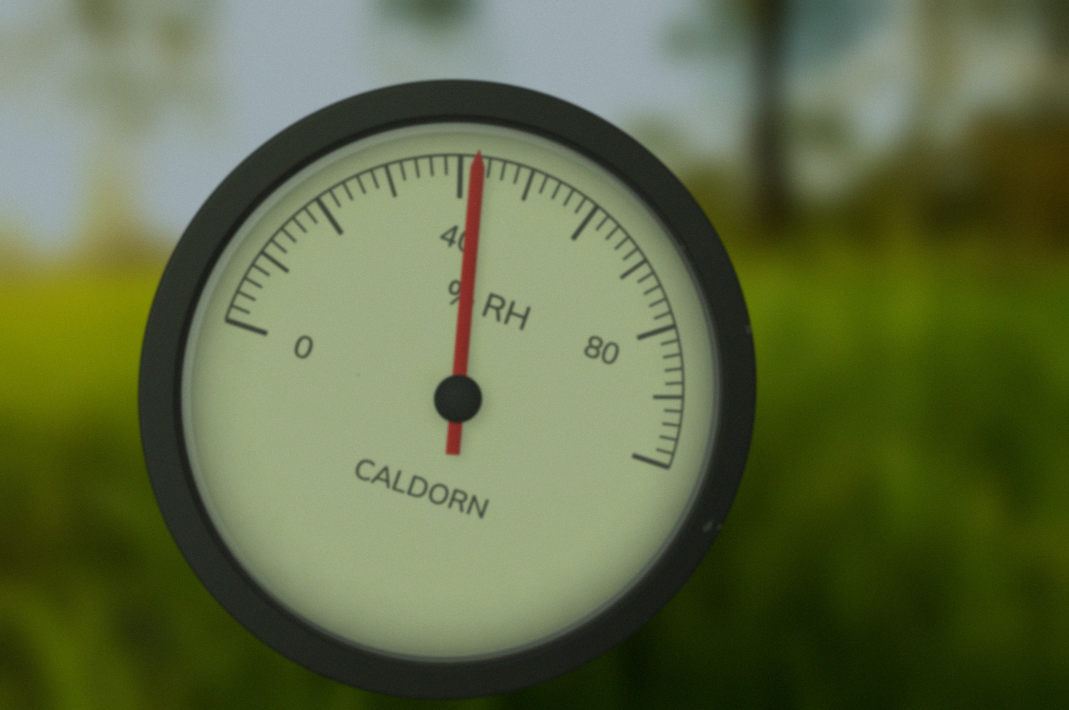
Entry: 42 %
